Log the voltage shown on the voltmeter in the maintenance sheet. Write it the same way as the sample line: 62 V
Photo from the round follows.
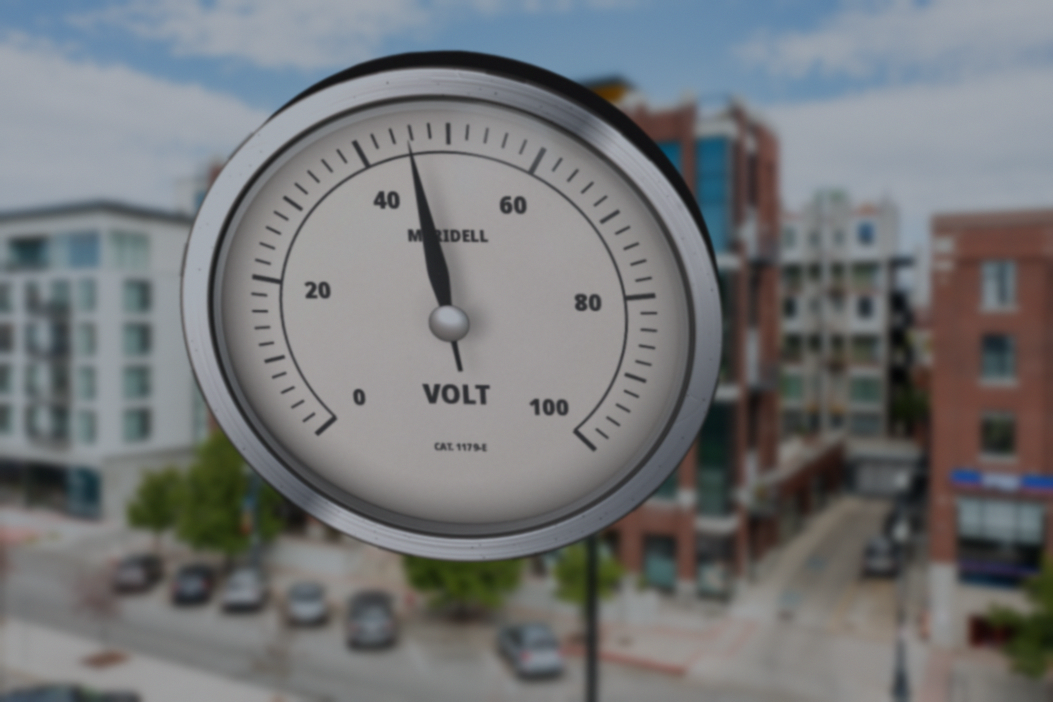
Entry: 46 V
